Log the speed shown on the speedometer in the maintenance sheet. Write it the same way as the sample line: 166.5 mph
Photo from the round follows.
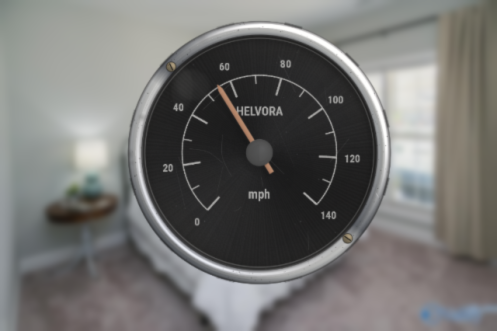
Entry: 55 mph
